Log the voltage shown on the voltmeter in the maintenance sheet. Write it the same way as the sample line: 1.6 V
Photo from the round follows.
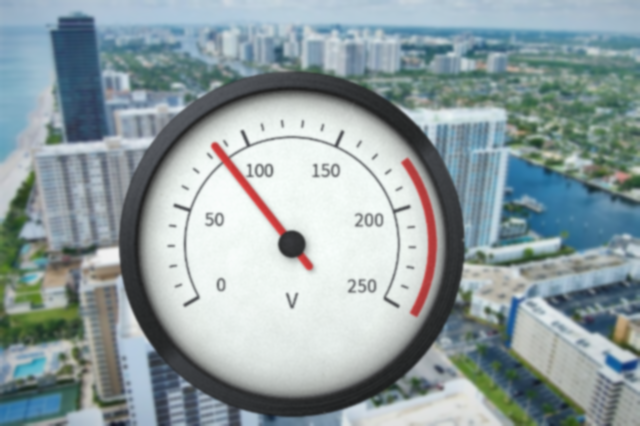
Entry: 85 V
